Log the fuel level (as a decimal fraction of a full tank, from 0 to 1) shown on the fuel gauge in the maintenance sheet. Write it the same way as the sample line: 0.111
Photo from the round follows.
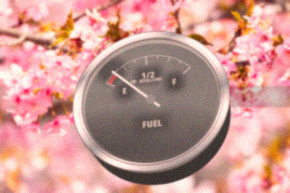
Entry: 0.125
